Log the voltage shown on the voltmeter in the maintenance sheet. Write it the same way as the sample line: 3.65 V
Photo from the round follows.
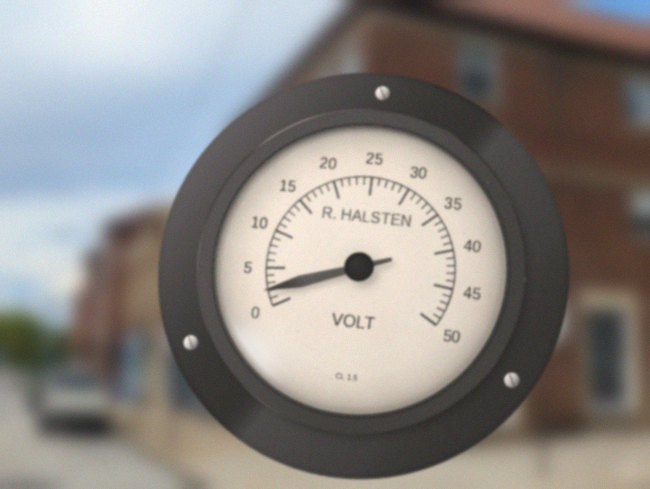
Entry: 2 V
